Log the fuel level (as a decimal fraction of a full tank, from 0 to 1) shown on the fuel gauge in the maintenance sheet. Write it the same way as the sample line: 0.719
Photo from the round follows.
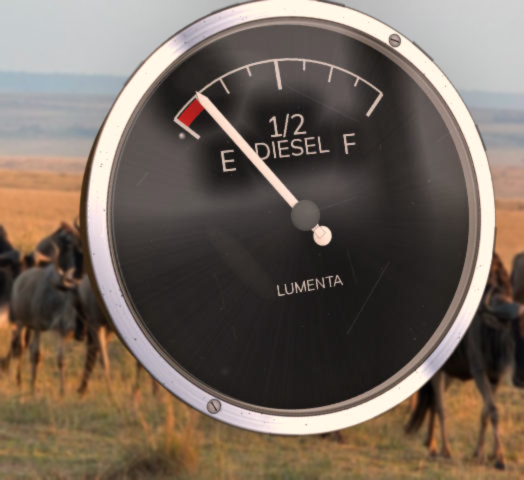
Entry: 0.125
